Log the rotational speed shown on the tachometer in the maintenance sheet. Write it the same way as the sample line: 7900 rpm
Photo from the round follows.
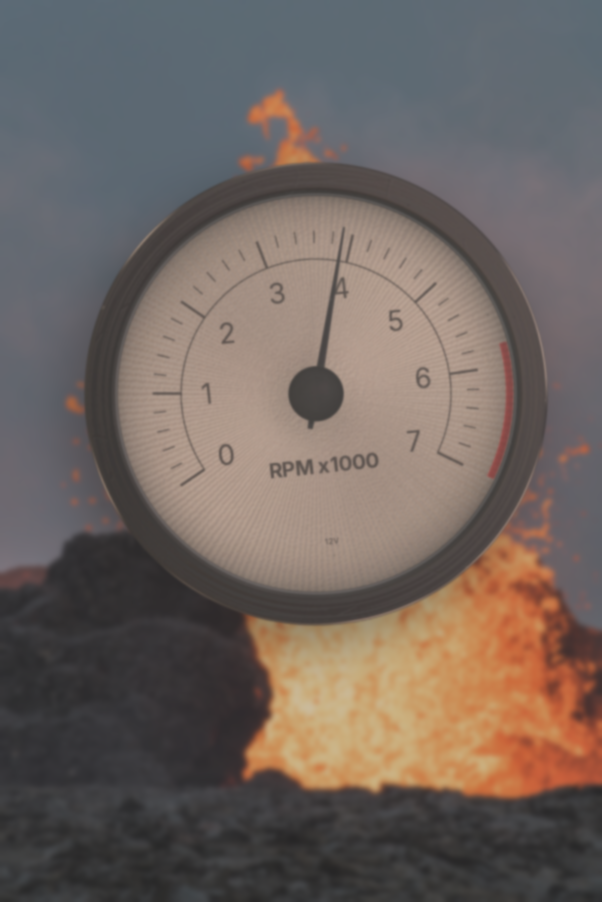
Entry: 3900 rpm
